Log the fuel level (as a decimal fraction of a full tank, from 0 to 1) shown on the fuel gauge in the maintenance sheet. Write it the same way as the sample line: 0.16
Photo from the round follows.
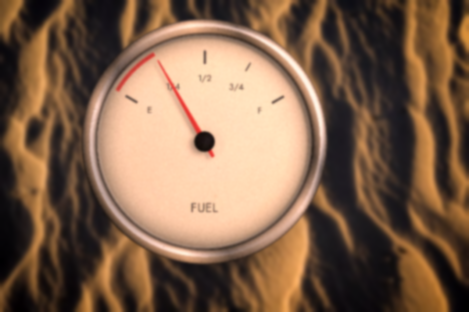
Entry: 0.25
